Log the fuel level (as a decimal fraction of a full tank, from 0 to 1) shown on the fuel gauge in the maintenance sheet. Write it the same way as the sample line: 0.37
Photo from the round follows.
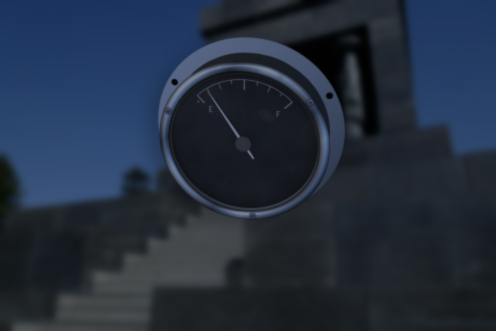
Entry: 0.125
